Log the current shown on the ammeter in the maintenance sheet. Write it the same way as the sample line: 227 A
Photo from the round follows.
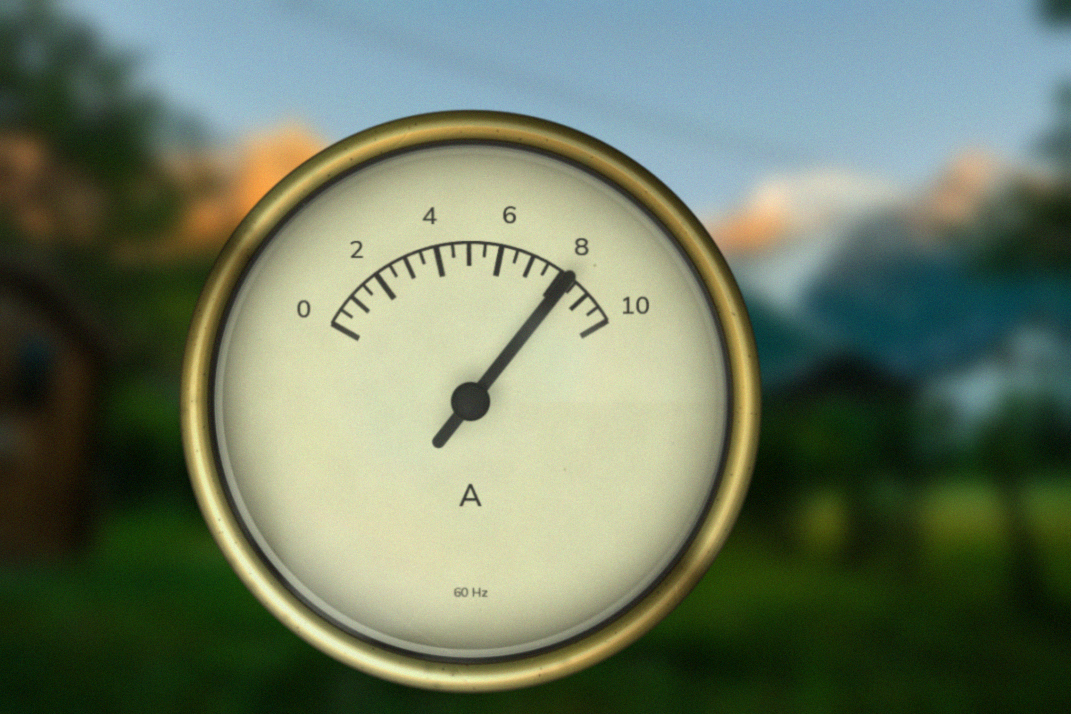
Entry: 8.25 A
